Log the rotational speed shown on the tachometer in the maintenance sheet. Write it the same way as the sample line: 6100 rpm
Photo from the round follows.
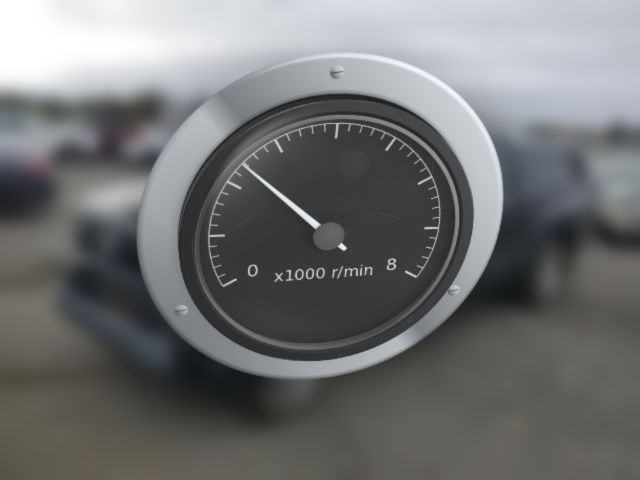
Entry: 2400 rpm
